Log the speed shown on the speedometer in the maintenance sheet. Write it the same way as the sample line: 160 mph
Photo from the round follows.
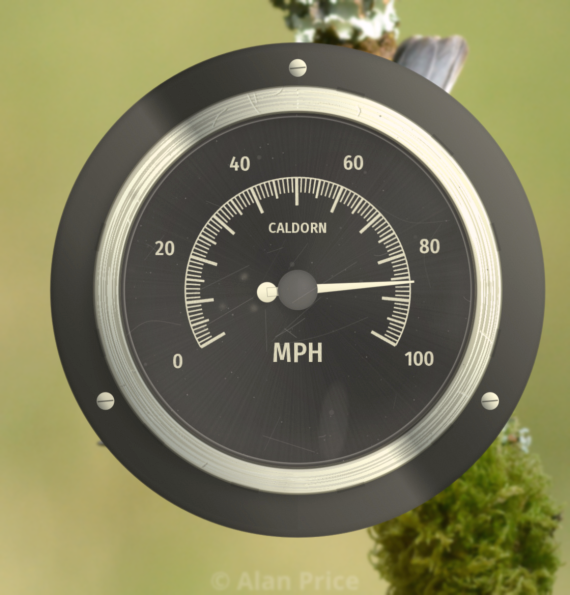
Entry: 86 mph
